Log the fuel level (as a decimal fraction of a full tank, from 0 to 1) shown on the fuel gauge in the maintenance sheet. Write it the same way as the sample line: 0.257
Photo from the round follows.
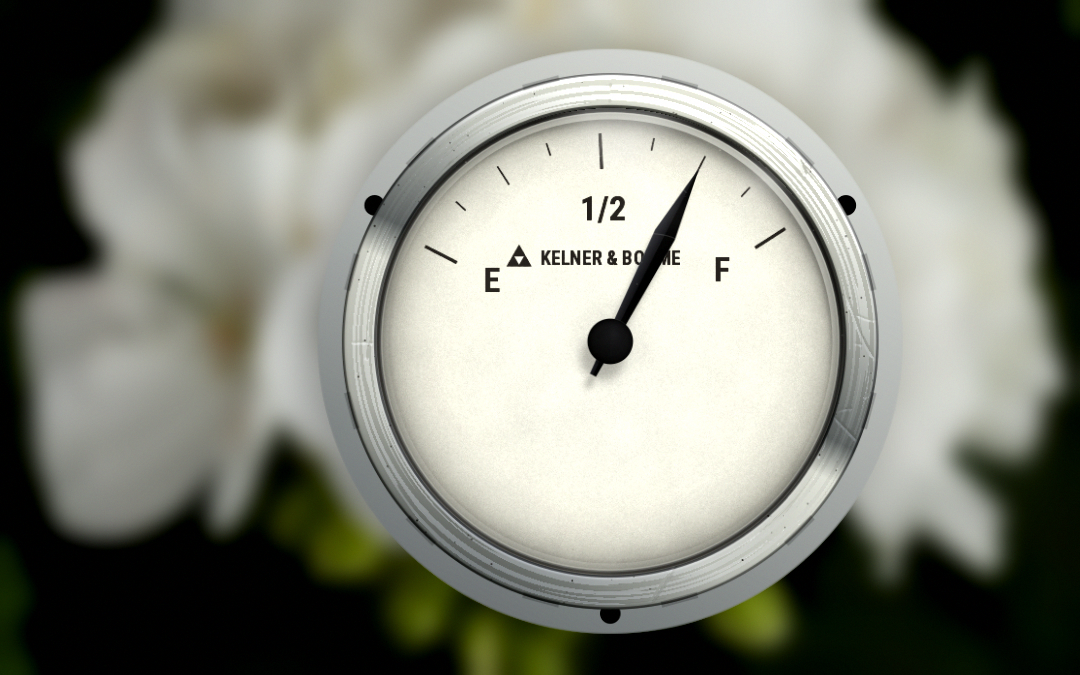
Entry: 0.75
